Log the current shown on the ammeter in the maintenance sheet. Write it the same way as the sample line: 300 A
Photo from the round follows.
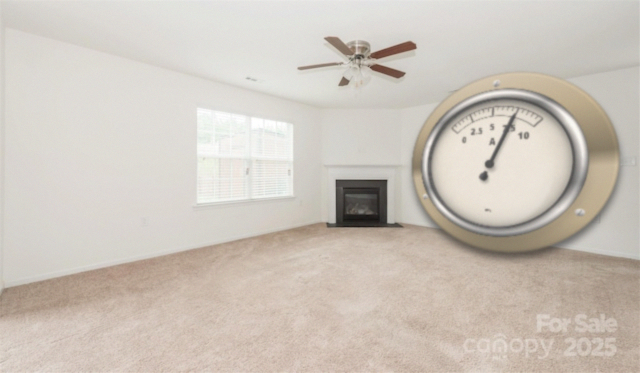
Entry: 7.5 A
